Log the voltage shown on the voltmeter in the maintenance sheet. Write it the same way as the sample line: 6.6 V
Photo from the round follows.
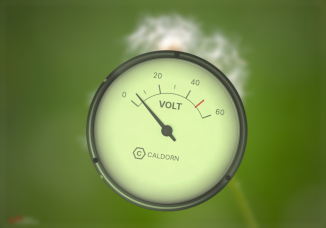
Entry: 5 V
